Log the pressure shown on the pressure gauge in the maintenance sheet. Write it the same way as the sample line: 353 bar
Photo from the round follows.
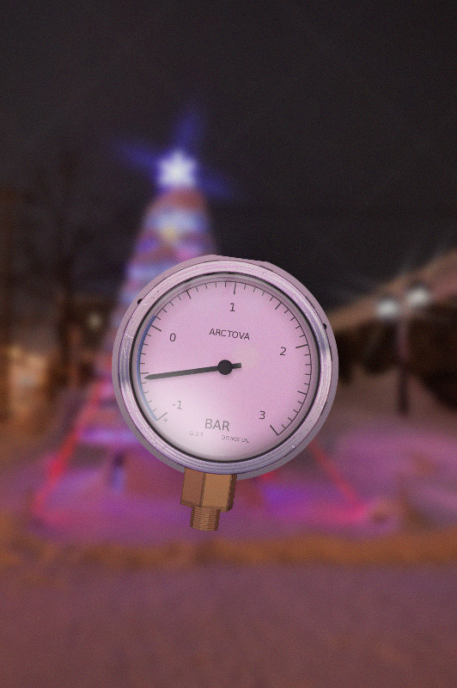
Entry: -0.55 bar
